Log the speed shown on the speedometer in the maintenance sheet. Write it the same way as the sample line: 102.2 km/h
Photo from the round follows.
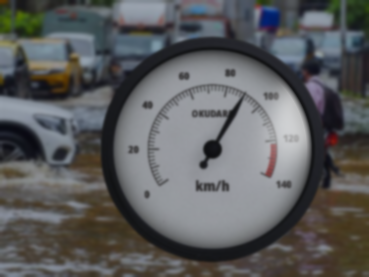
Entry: 90 km/h
